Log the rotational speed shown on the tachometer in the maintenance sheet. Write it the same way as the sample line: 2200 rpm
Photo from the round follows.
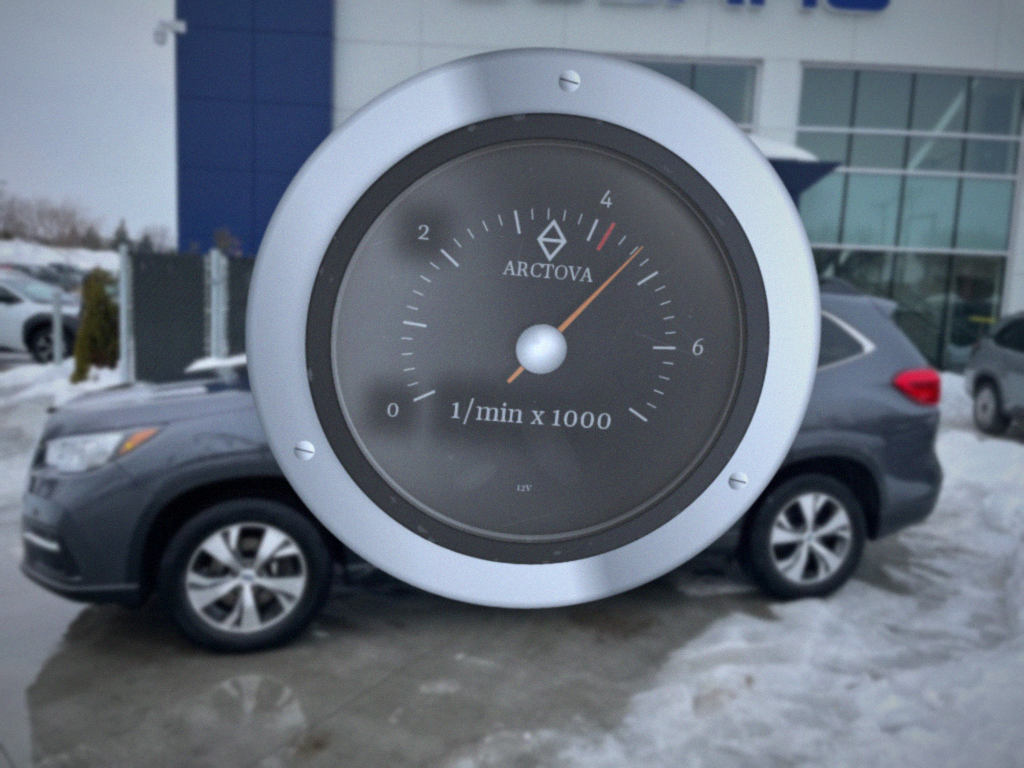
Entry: 4600 rpm
